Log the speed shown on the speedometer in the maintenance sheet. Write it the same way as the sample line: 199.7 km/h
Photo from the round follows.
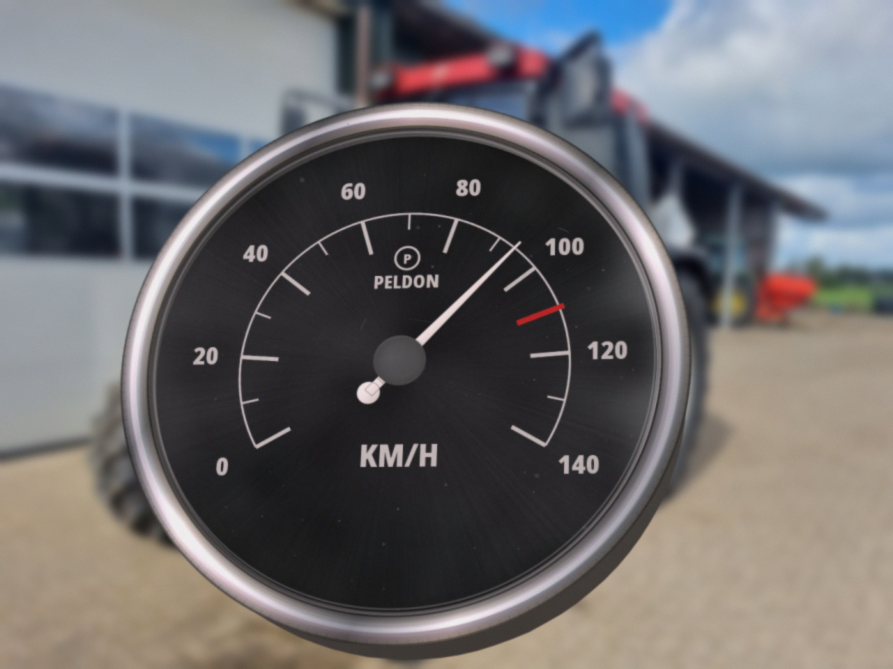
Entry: 95 km/h
